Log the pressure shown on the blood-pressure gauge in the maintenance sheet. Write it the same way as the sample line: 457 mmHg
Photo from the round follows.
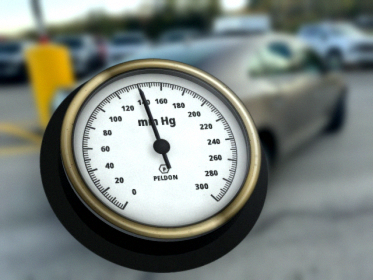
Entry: 140 mmHg
